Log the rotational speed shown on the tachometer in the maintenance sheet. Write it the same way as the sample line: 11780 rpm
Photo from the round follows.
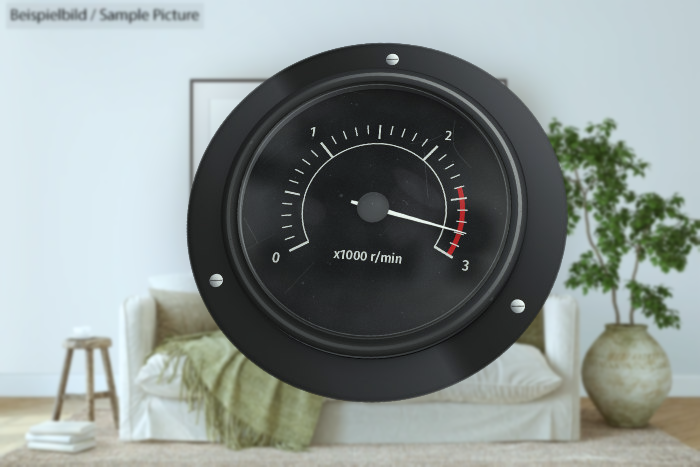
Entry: 2800 rpm
